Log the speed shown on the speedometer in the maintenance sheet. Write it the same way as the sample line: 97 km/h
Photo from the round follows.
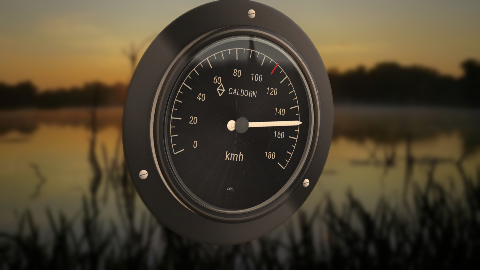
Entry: 150 km/h
